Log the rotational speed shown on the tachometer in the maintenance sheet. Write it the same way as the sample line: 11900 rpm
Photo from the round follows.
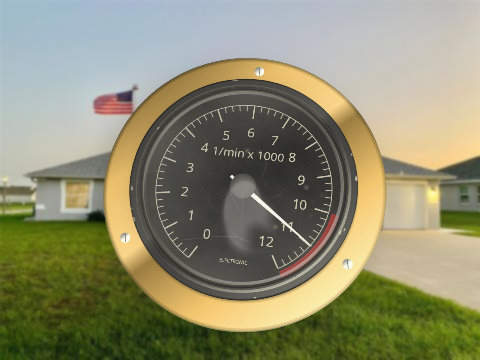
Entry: 11000 rpm
